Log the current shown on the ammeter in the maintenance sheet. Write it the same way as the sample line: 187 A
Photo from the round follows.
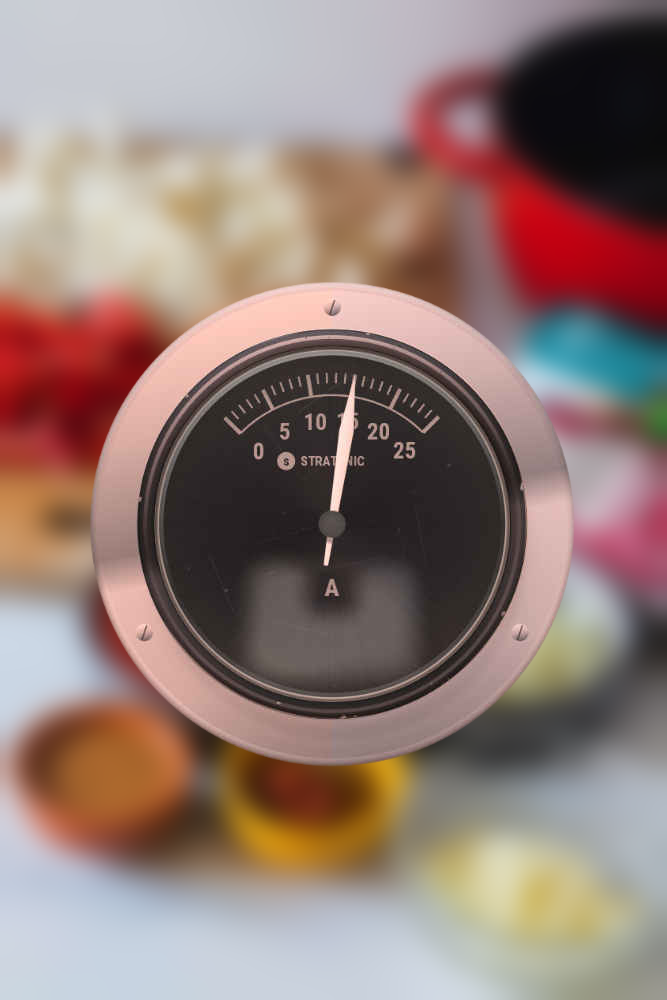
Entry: 15 A
